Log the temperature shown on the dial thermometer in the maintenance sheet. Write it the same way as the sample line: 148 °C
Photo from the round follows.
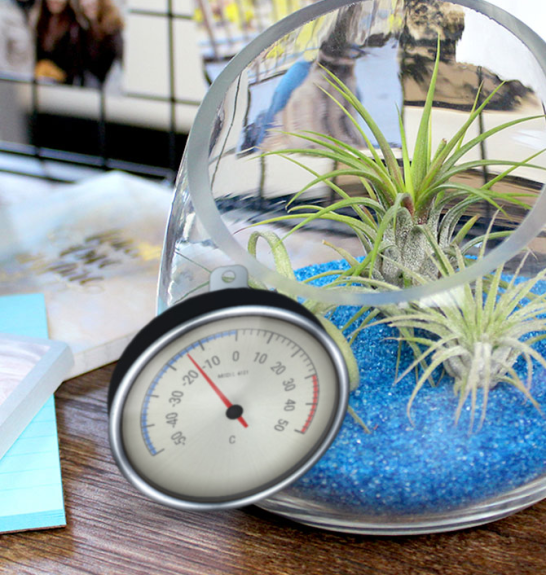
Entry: -14 °C
